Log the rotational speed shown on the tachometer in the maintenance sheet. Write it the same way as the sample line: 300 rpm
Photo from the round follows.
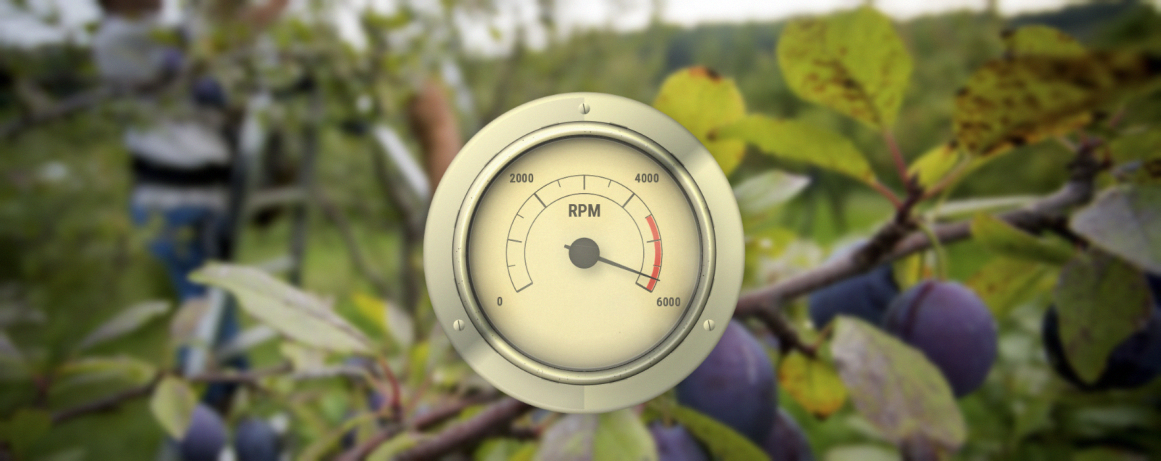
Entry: 5750 rpm
